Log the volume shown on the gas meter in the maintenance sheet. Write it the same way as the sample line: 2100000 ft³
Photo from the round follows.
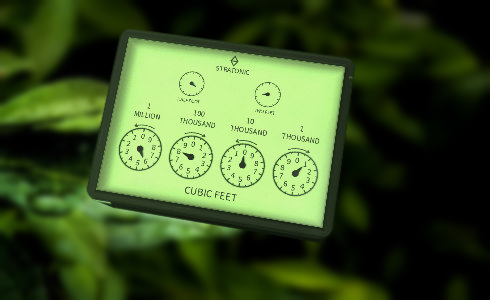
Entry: 580100 ft³
